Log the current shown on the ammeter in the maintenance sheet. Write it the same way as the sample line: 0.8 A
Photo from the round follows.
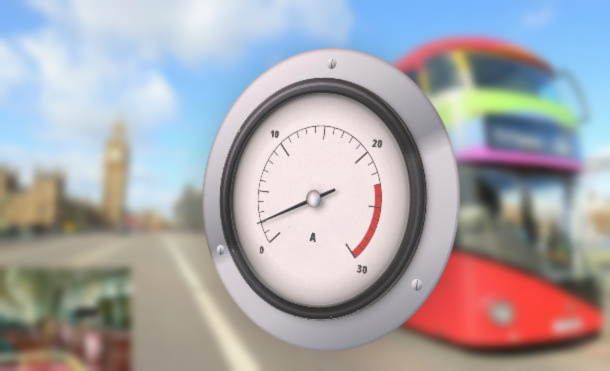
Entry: 2 A
